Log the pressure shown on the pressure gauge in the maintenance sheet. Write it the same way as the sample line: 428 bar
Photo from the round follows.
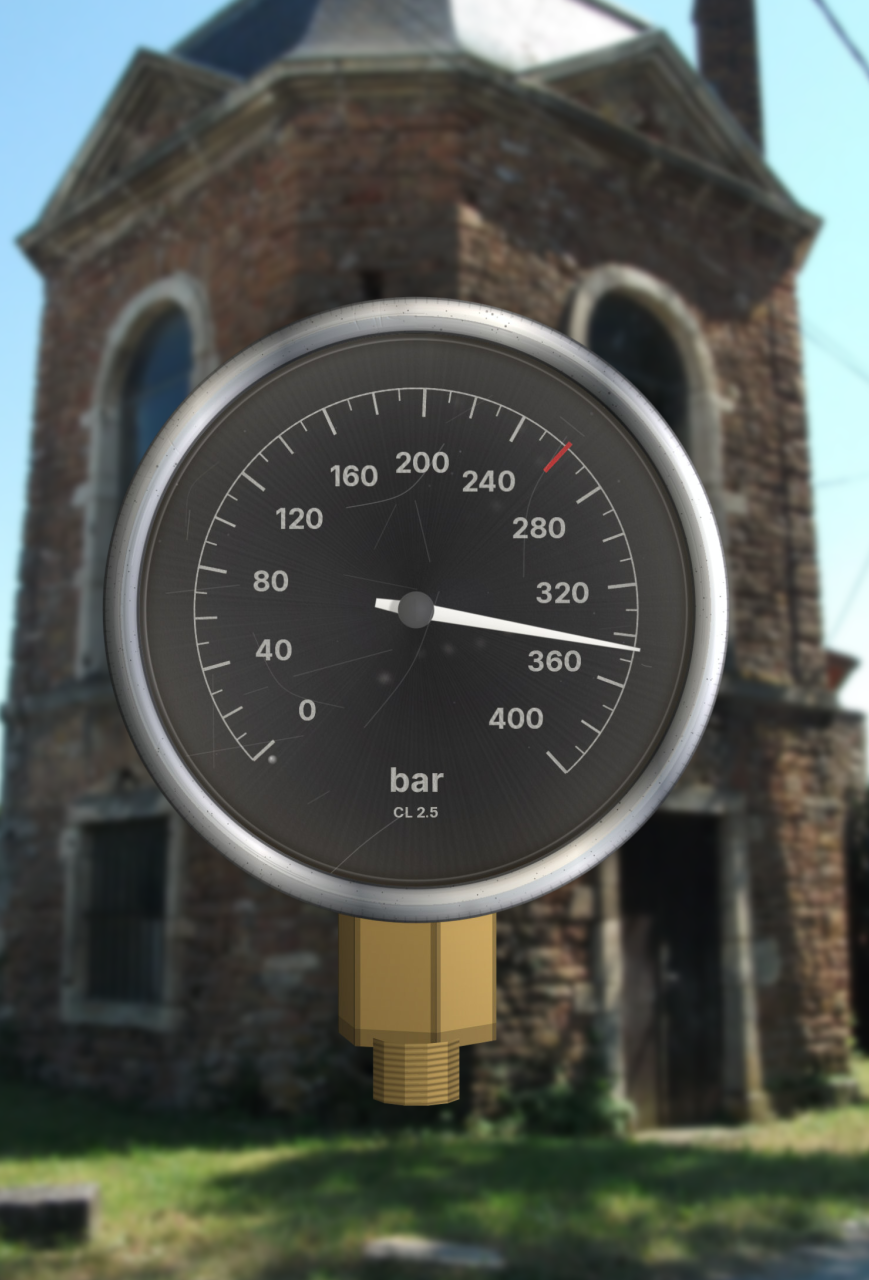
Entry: 345 bar
